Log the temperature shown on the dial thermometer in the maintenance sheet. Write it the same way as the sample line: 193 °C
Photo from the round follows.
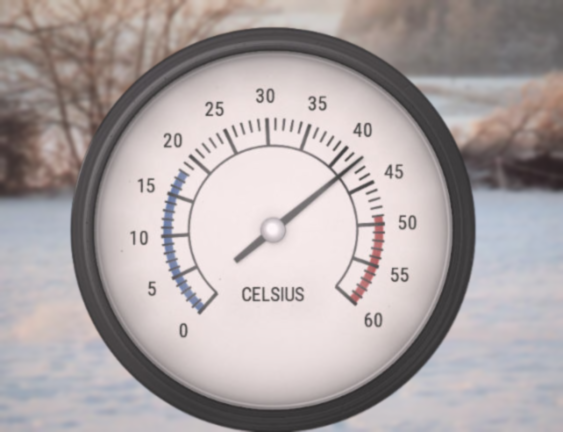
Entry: 42 °C
